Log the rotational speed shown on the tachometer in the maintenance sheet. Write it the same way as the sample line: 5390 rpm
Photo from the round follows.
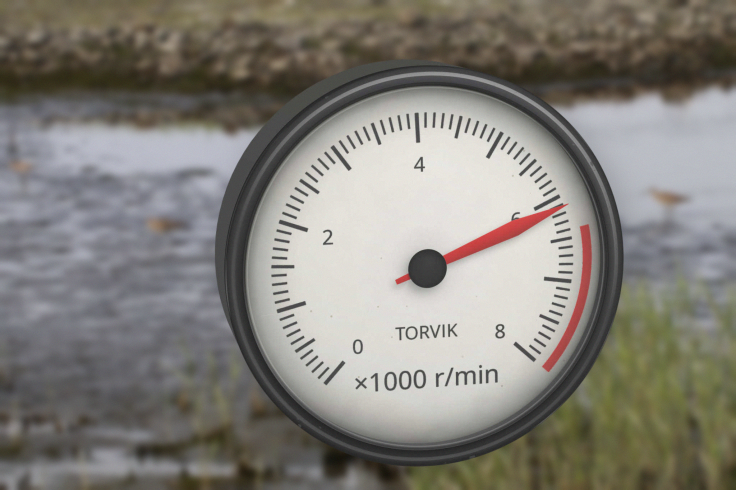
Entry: 6100 rpm
